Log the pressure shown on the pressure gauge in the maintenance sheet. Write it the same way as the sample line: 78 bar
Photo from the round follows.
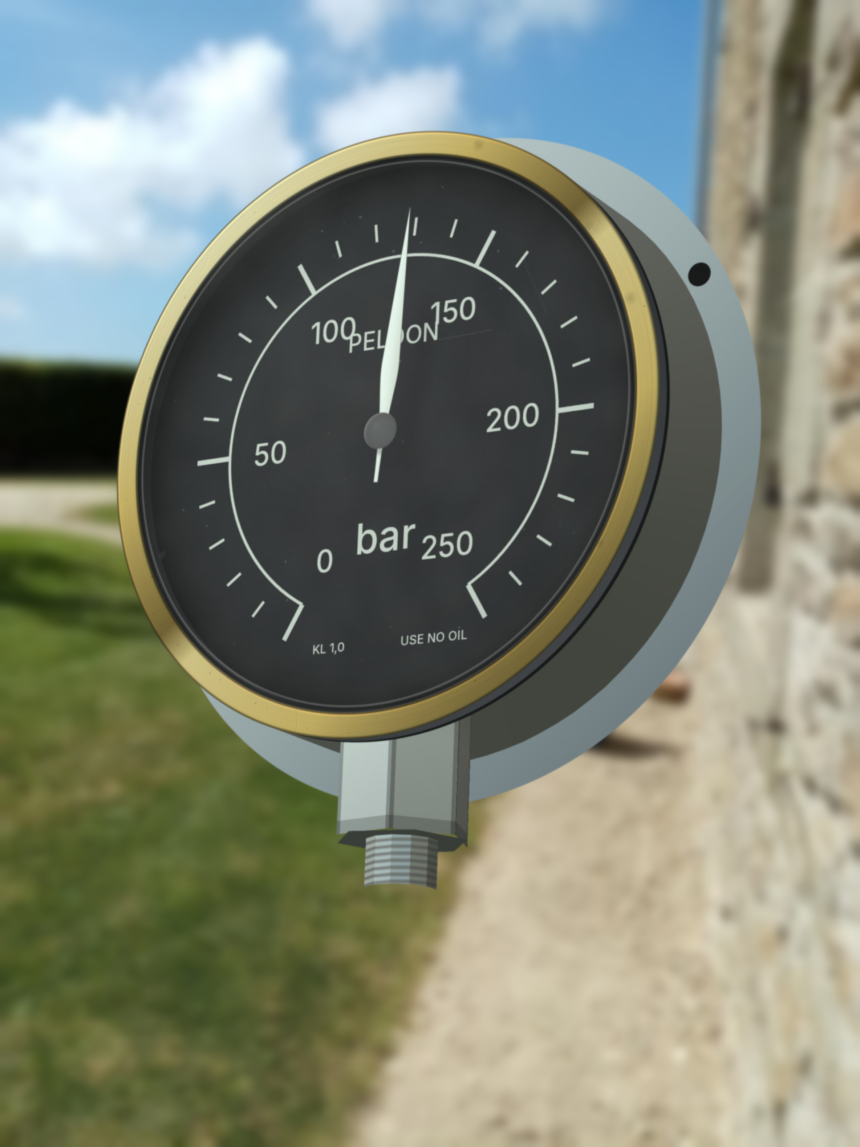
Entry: 130 bar
